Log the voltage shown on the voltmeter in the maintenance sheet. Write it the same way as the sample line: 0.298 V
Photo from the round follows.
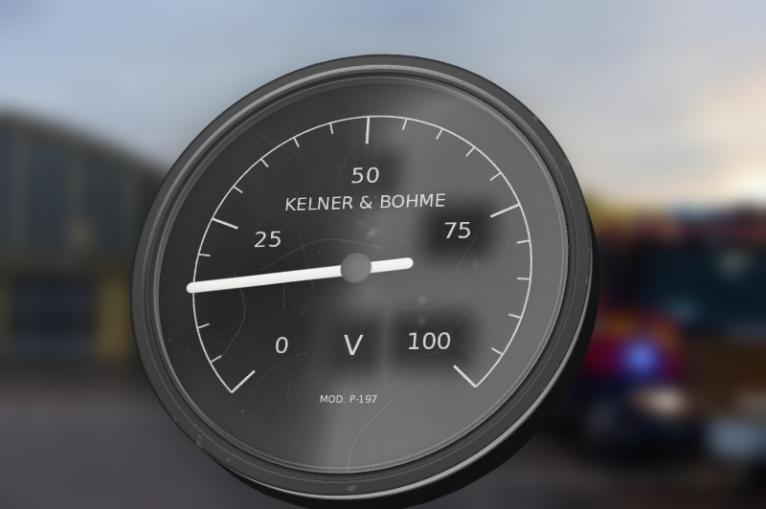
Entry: 15 V
